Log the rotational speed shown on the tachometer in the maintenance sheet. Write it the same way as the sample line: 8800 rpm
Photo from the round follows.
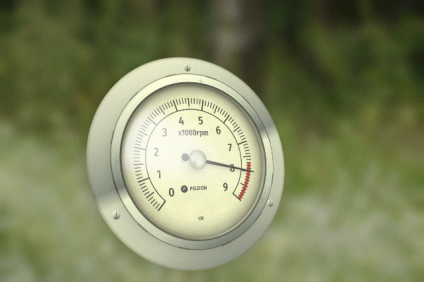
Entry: 8000 rpm
